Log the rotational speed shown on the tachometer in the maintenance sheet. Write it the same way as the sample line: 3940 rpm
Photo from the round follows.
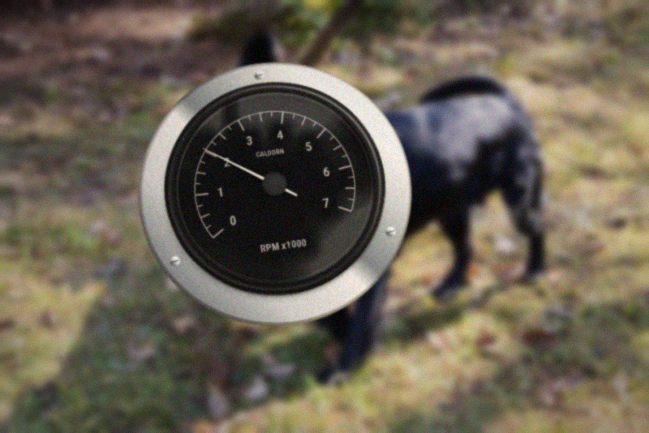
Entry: 2000 rpm
